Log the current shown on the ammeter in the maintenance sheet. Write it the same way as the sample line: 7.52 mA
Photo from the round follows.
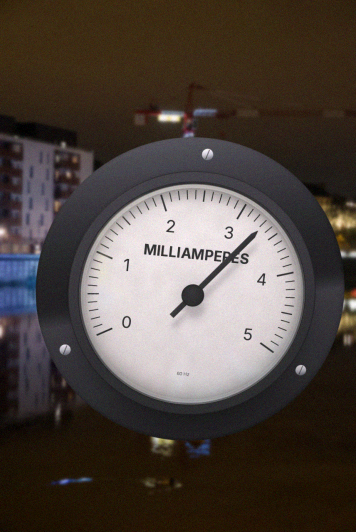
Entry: 3.3 mA
